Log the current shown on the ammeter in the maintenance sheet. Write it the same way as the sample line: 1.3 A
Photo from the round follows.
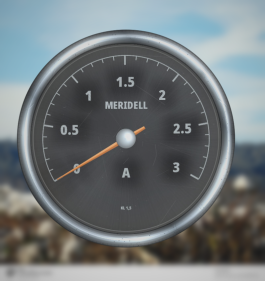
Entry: 0 A
